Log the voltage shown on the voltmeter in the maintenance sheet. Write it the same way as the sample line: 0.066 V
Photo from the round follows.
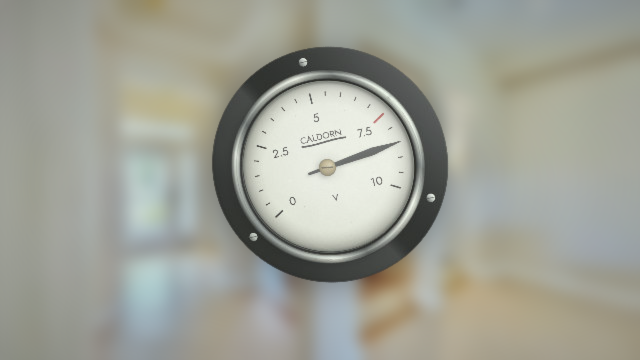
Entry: 8.5 V
